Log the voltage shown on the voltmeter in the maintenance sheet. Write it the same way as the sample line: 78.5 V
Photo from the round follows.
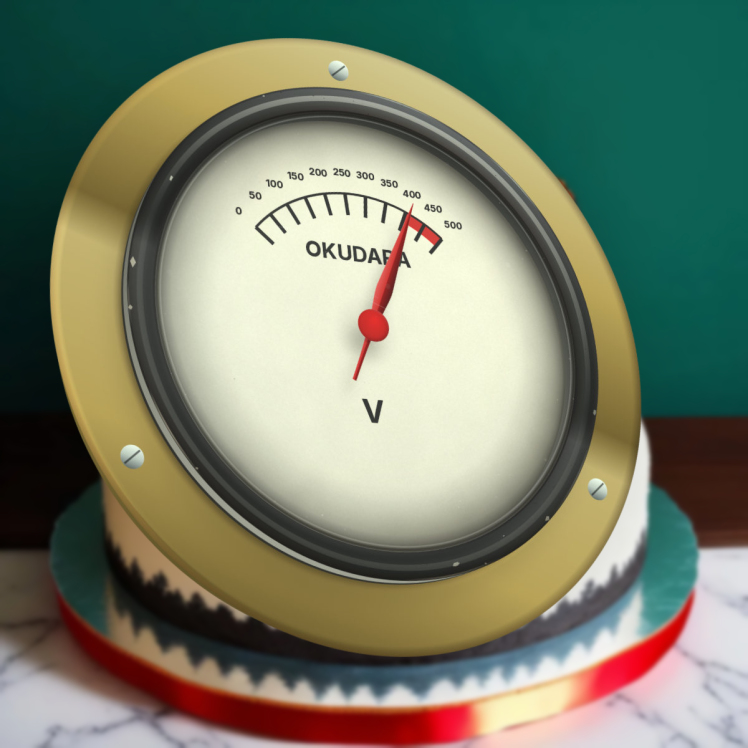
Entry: 400 V
